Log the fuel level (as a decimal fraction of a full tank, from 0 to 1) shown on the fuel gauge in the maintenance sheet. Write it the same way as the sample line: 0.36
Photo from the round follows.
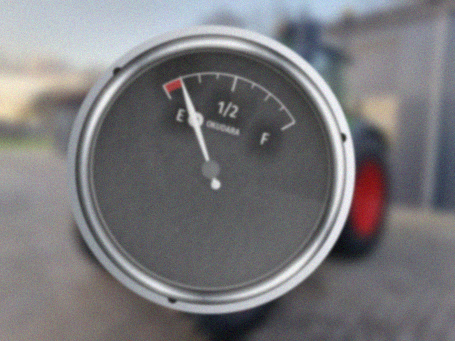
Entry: 0.125
